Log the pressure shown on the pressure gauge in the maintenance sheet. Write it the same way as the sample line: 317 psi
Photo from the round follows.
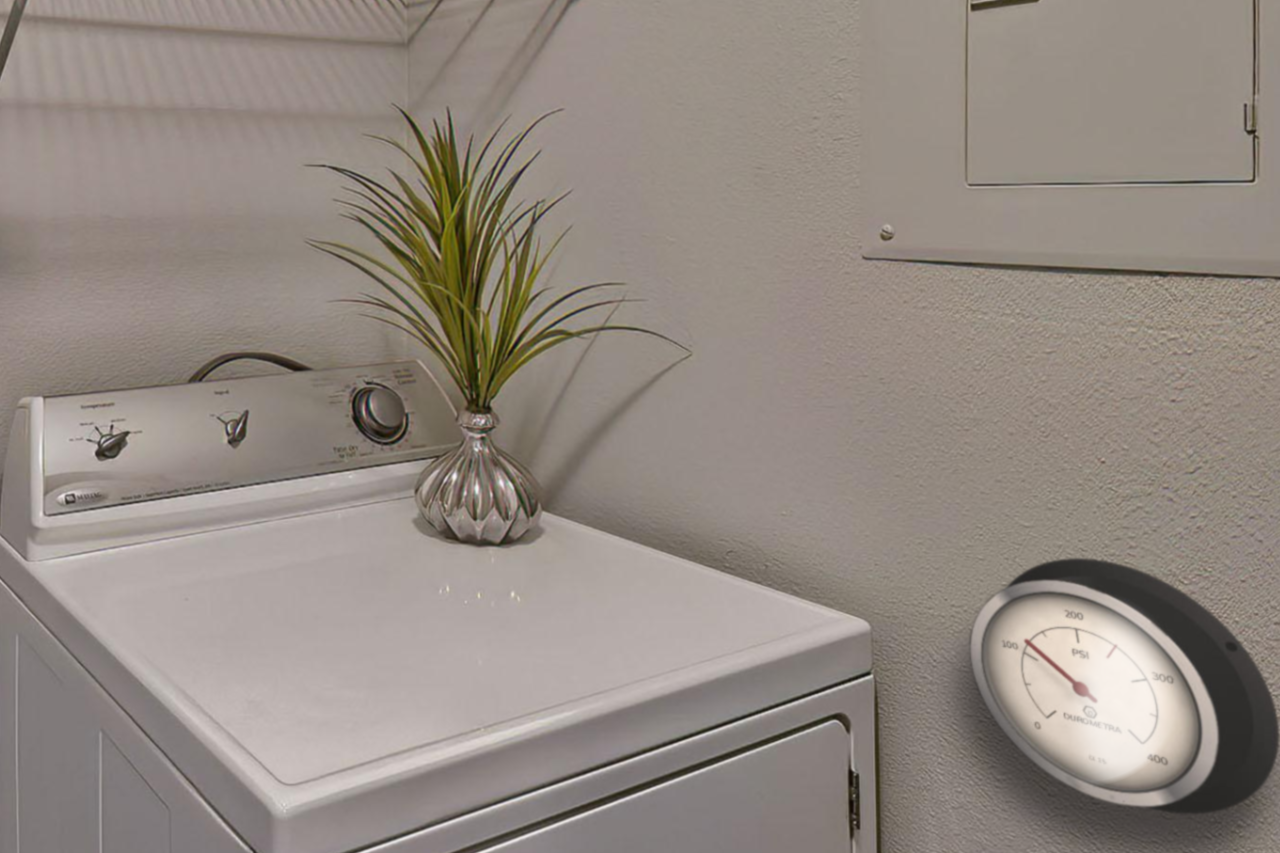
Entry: 125 psi
